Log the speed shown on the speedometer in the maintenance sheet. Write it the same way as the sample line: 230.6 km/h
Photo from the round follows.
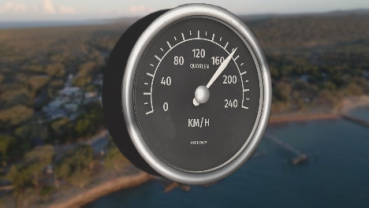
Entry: 170 km/h
